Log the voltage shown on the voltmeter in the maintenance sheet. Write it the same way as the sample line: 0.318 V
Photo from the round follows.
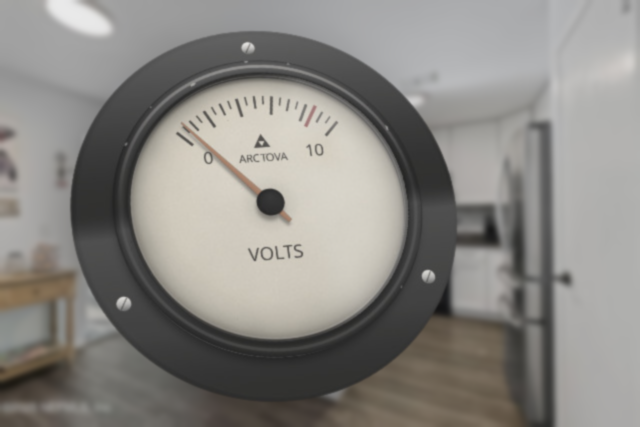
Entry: 0.5 V
